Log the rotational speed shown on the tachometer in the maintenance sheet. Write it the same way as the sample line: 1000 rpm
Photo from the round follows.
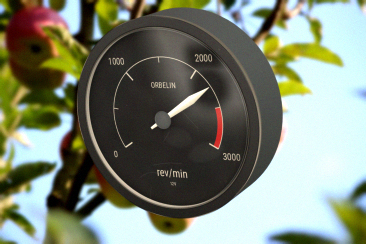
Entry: 2250 rpm
